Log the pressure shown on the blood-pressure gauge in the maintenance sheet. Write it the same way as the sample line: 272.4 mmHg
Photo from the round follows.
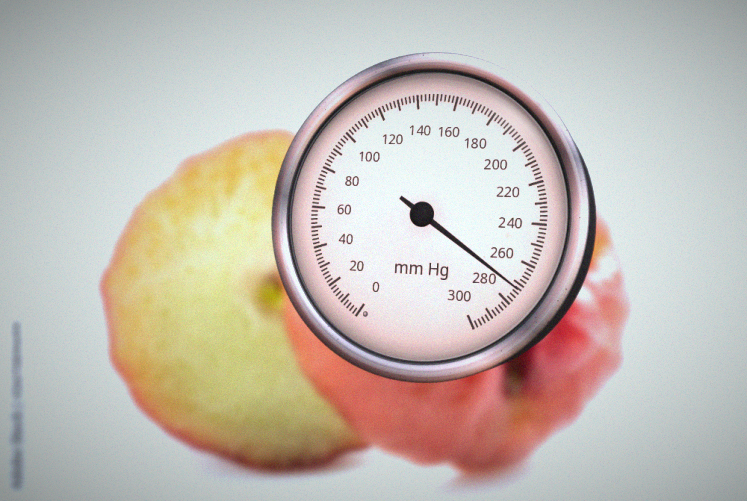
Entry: 272 mmHg
